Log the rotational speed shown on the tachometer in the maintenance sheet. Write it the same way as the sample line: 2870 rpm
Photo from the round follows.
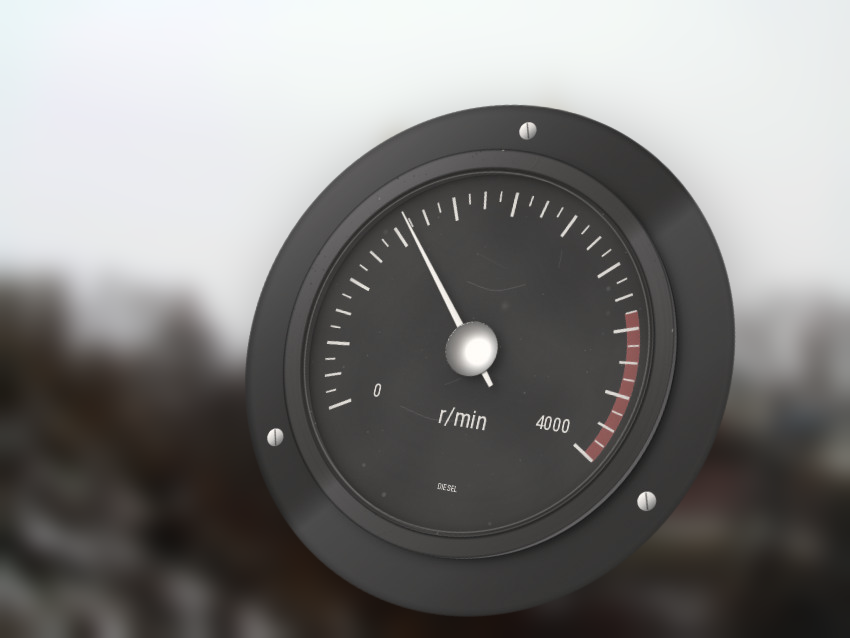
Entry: 1300 rpm
